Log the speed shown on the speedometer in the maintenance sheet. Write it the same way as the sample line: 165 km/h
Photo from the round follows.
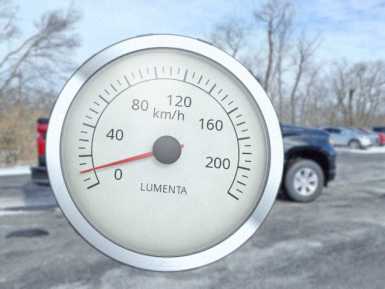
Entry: 10 km/h
